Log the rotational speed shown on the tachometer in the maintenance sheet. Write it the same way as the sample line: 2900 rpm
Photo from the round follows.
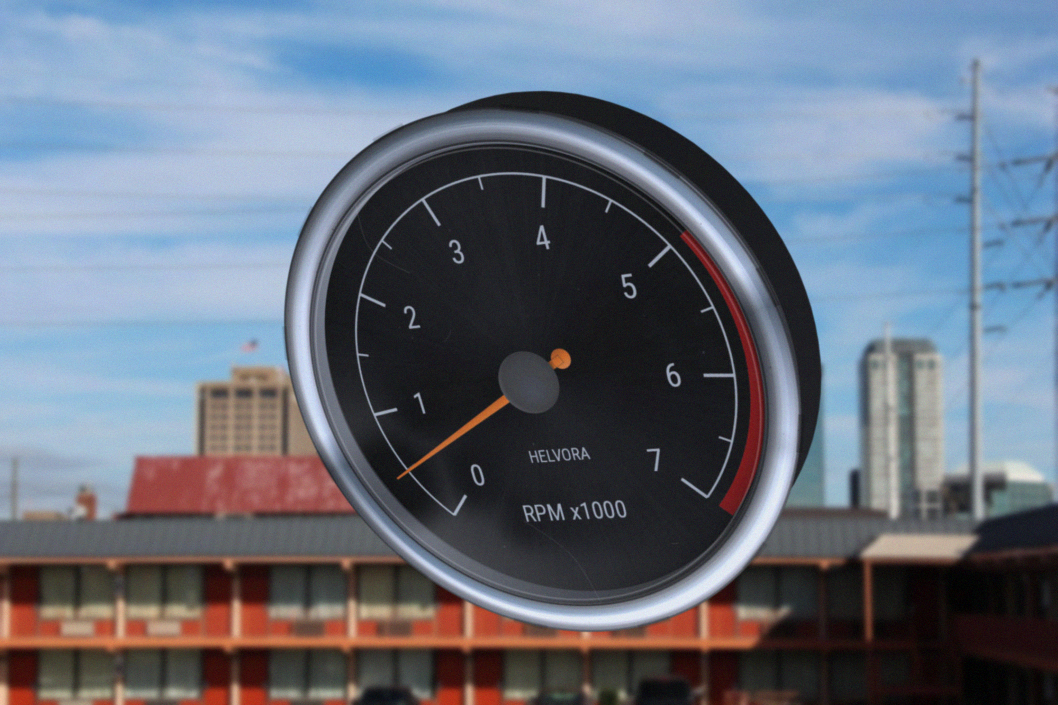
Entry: 500 rpm
